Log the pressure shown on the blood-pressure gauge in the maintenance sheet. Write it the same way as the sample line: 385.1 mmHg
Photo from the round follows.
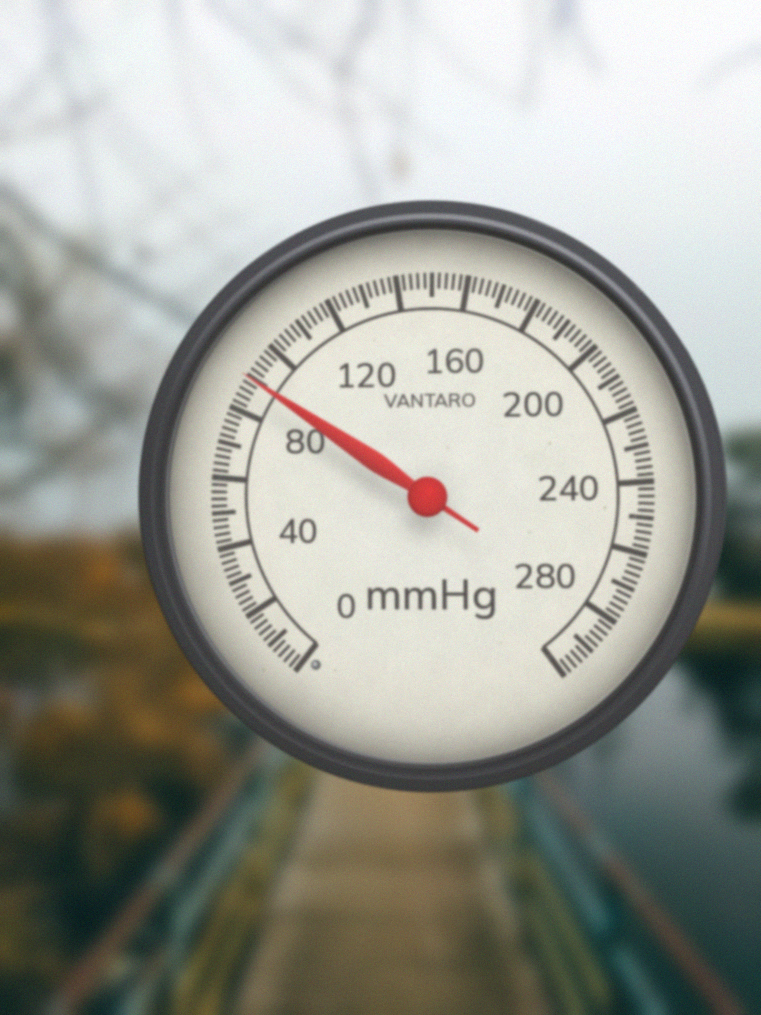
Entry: 90 mmHg
